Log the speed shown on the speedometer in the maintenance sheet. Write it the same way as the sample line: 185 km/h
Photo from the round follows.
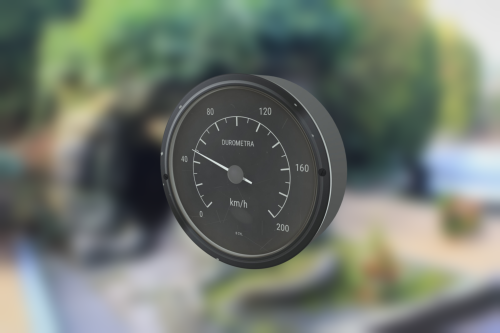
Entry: 50 km/h
